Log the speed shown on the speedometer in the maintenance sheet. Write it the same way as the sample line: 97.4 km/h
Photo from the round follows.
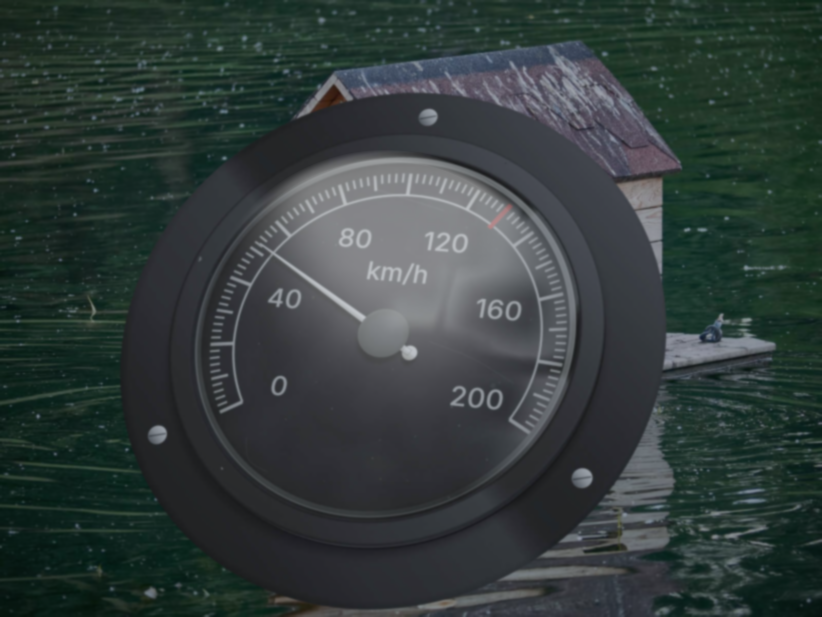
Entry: 52 km/h
